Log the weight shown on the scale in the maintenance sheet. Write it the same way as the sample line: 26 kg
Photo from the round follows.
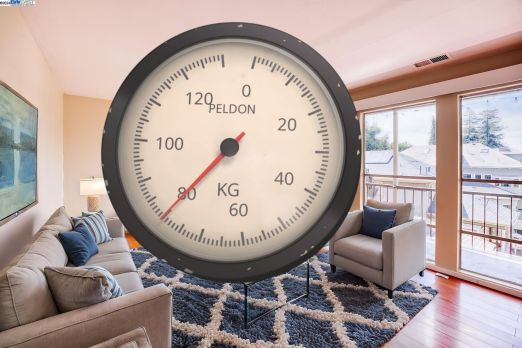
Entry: 80 kg
